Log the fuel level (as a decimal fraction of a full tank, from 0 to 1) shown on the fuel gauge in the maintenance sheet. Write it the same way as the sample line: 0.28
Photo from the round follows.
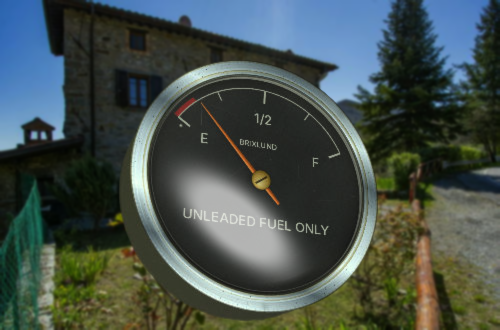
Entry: 0.125
